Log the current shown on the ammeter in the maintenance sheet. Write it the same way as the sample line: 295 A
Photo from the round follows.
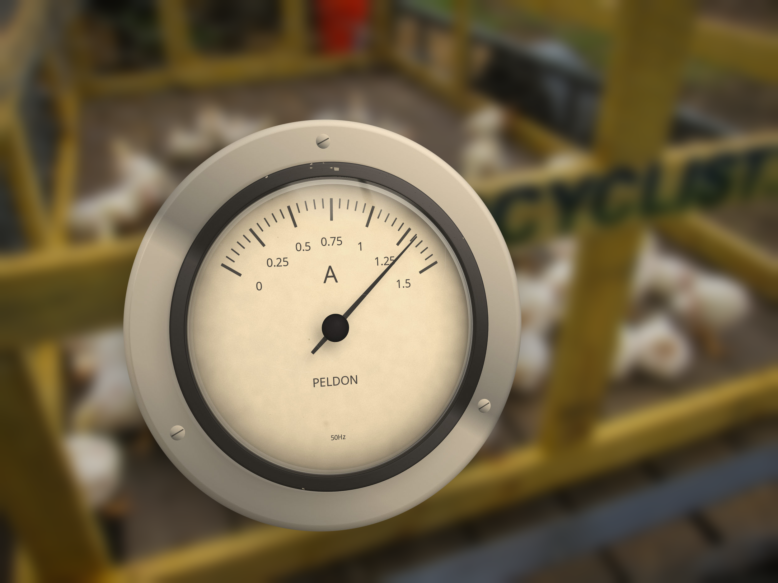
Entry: 1.3 A
